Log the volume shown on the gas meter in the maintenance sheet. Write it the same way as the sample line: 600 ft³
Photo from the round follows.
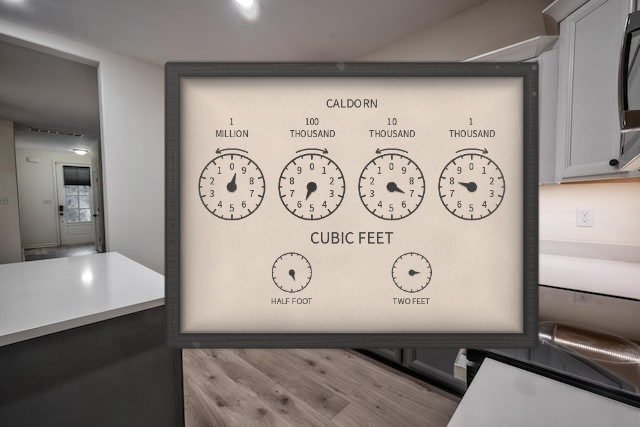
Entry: 956800 ft³
